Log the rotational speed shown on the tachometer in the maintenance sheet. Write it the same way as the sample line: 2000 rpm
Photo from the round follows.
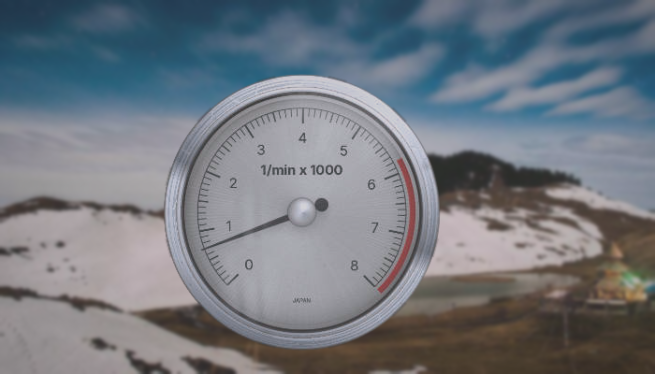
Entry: 700 rpm
